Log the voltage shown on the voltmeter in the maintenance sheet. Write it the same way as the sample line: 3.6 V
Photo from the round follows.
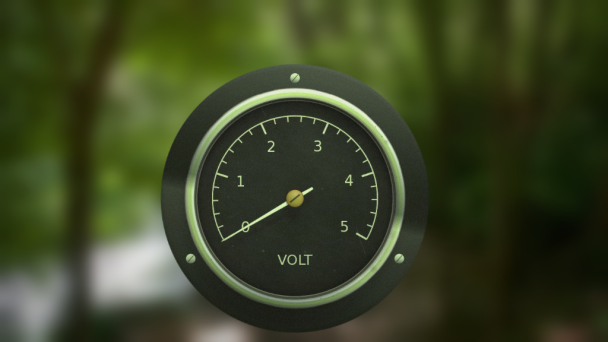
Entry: 0 V
